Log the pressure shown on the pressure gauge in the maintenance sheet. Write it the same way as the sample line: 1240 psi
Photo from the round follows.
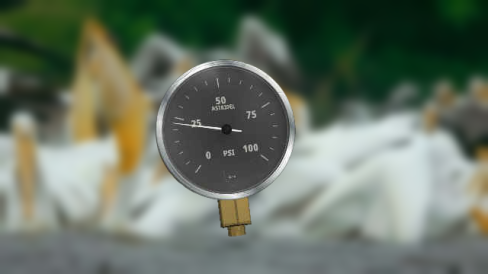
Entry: 22.5 psi
